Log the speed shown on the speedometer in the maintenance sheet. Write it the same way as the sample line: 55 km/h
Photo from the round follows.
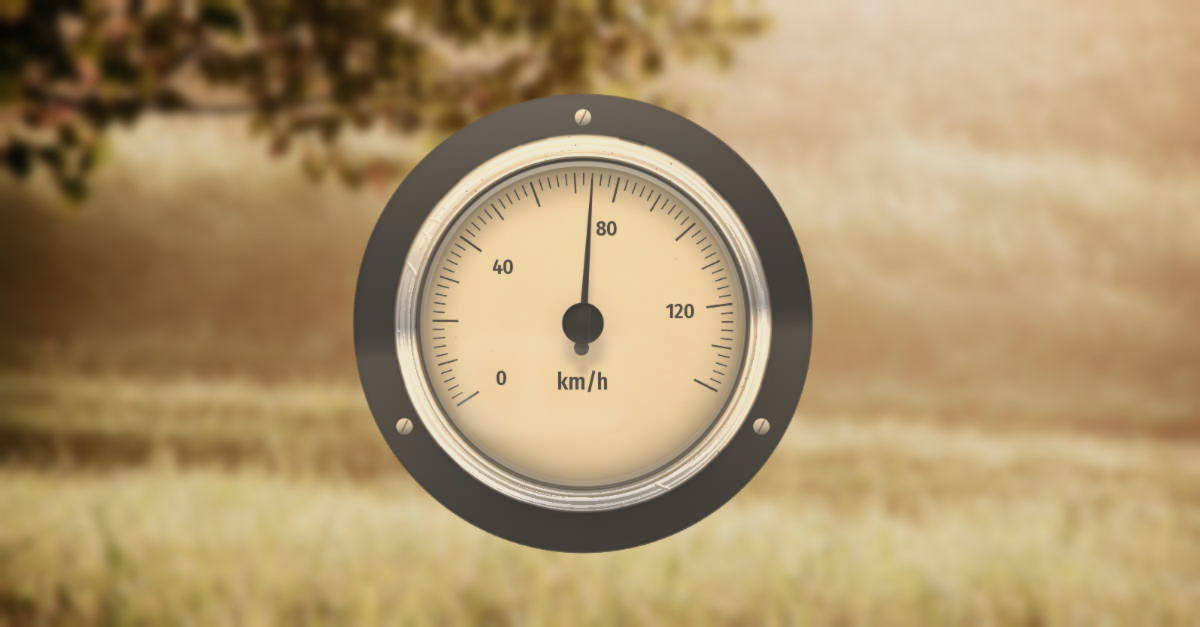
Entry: 74 km/h
